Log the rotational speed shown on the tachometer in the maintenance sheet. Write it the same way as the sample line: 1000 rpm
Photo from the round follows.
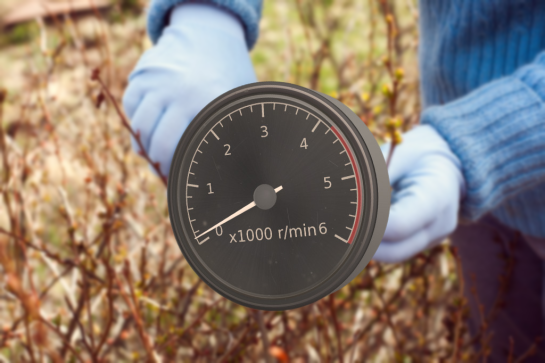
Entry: 100 rpm
